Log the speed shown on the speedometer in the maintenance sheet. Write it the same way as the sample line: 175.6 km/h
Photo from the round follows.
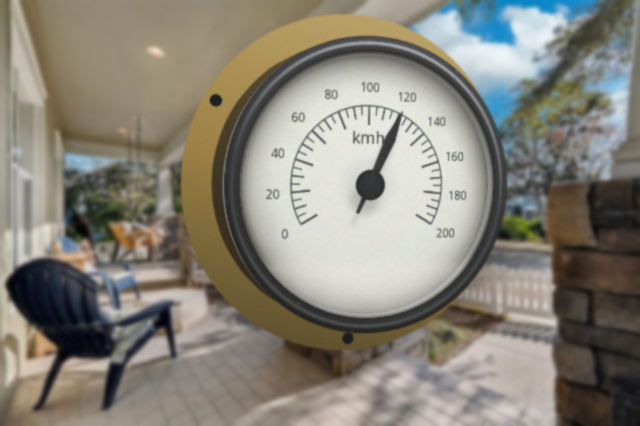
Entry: 120 km/h
